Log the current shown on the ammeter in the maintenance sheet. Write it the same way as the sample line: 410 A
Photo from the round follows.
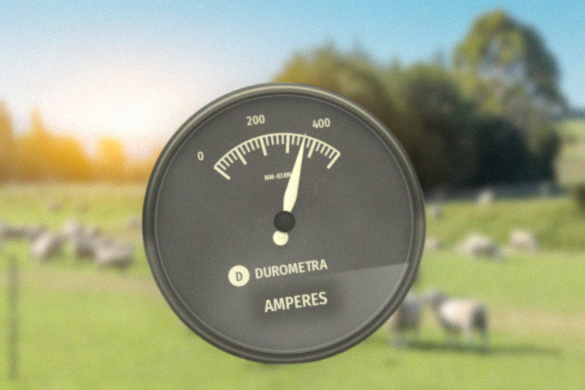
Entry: 360 A
